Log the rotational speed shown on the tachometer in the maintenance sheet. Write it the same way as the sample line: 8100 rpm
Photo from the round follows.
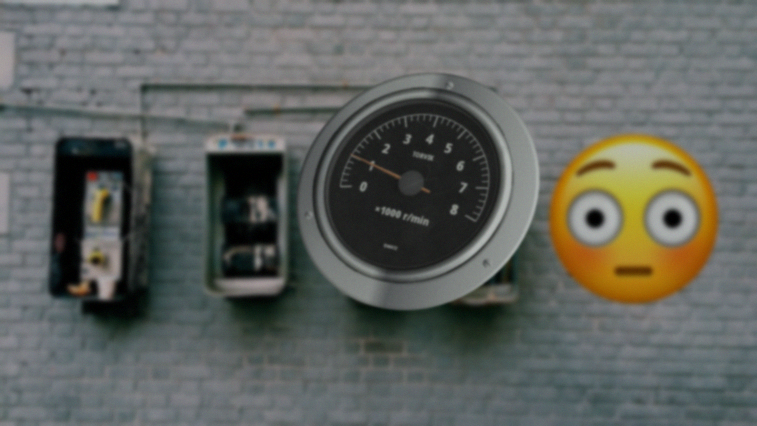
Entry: 1000 rpm
